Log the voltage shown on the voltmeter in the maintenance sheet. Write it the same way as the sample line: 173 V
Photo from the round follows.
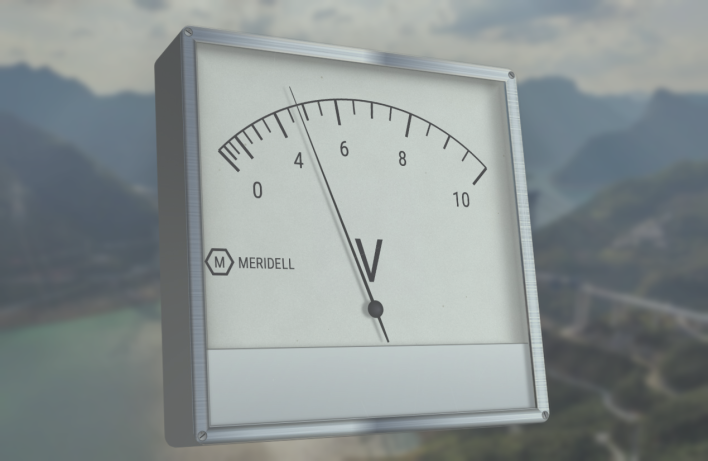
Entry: 4.75 V
